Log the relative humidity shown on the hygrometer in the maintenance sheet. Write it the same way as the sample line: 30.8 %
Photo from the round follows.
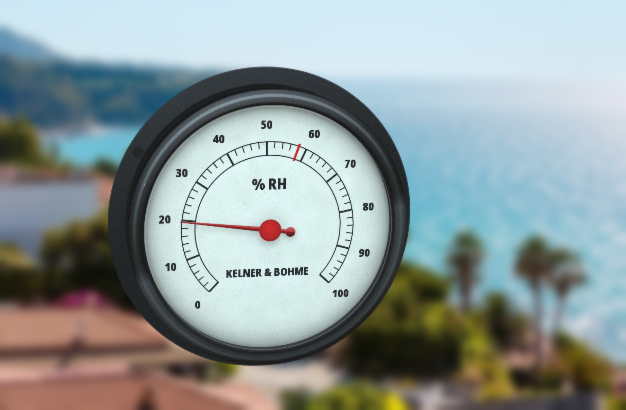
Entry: 20 %
